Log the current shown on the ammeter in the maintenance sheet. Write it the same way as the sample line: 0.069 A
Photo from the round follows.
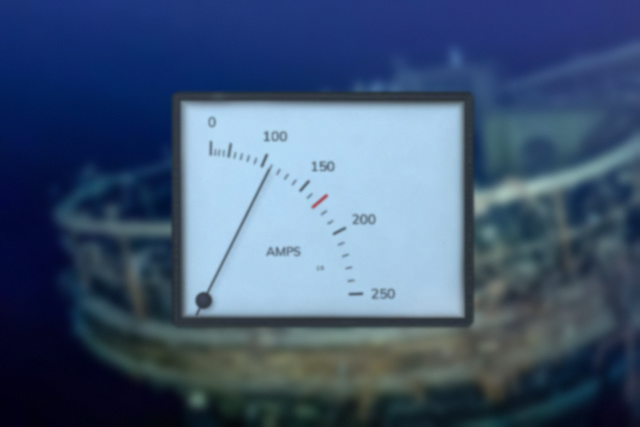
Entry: 110 A
